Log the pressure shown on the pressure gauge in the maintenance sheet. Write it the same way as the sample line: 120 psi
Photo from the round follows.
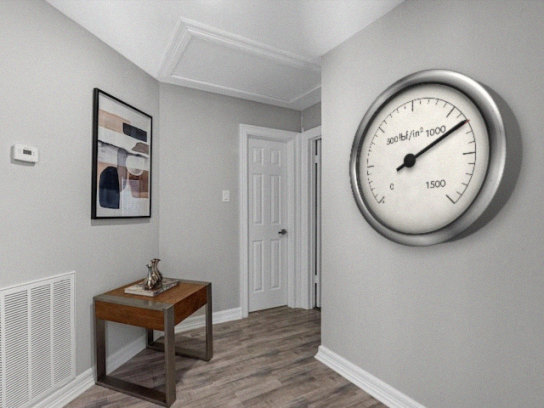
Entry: 1100 psi
